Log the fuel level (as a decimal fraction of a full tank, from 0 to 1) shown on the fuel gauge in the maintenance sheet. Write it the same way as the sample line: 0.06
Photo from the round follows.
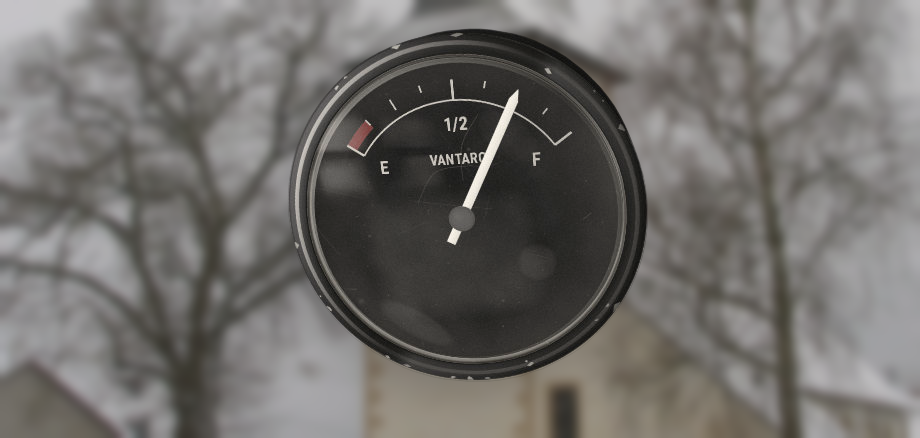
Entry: 0.75
